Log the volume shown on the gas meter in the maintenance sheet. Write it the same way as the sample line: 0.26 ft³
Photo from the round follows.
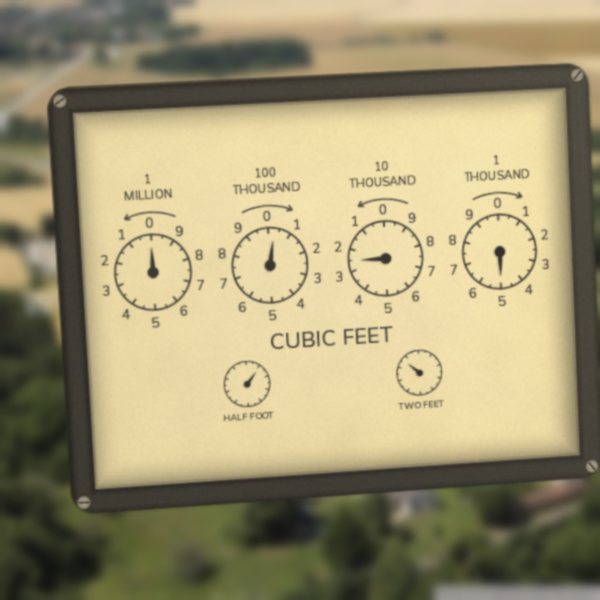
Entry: 2500 ft³
